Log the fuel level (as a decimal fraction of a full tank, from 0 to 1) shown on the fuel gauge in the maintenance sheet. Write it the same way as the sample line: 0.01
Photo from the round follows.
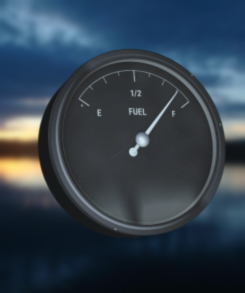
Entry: 0.875
